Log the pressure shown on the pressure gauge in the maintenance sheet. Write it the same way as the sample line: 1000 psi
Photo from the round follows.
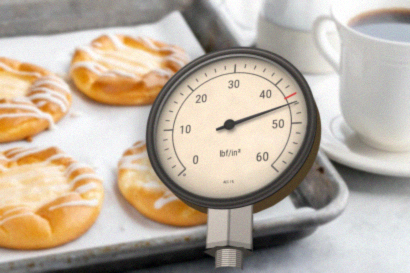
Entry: 46 psi
